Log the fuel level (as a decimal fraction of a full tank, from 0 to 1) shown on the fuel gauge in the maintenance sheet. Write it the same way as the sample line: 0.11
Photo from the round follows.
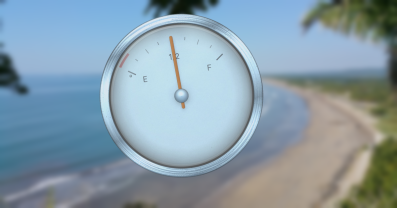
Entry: 0.5
